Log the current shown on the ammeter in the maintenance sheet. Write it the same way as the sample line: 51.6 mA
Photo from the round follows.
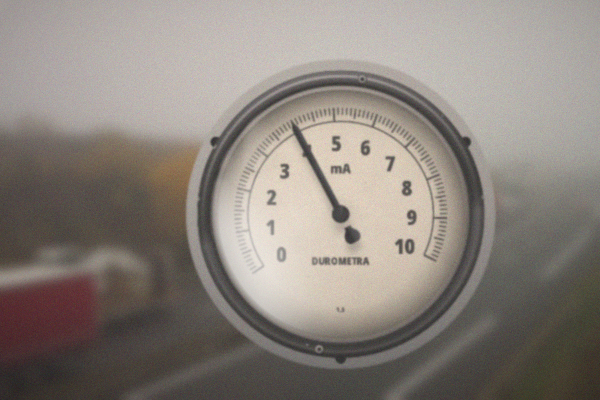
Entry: 4 mA
